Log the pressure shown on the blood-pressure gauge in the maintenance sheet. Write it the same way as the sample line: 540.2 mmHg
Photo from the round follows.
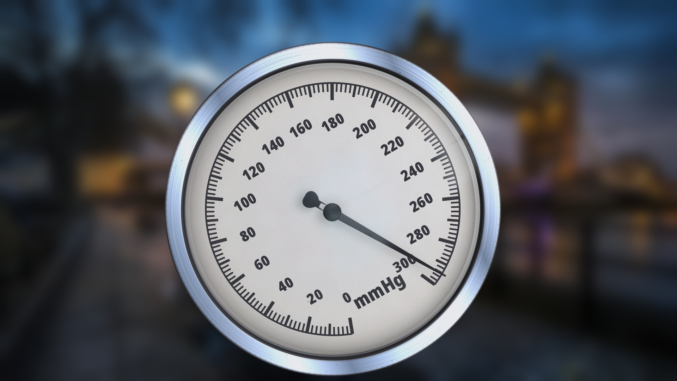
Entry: 294 mmHg
